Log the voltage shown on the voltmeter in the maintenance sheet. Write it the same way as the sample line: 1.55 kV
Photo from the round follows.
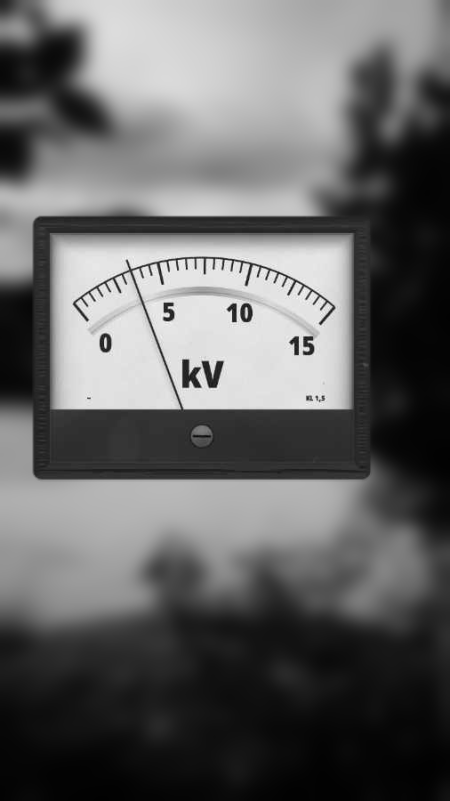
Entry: 3.5 kV
